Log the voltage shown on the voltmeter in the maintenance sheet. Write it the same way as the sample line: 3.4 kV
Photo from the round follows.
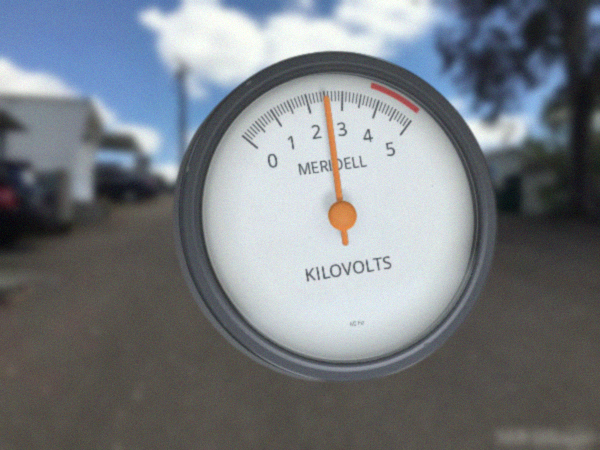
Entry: 2.5 kV
